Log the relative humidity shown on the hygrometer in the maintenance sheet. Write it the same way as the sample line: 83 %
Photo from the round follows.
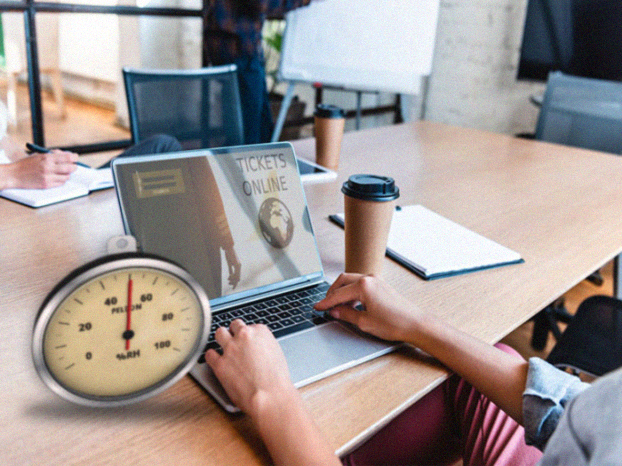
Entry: 50 %
